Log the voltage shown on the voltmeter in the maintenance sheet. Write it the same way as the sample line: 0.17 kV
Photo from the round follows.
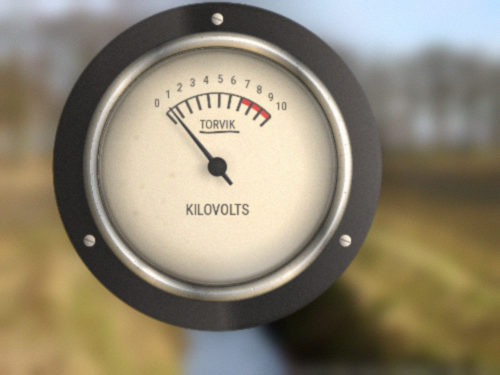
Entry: 0.5 kV
